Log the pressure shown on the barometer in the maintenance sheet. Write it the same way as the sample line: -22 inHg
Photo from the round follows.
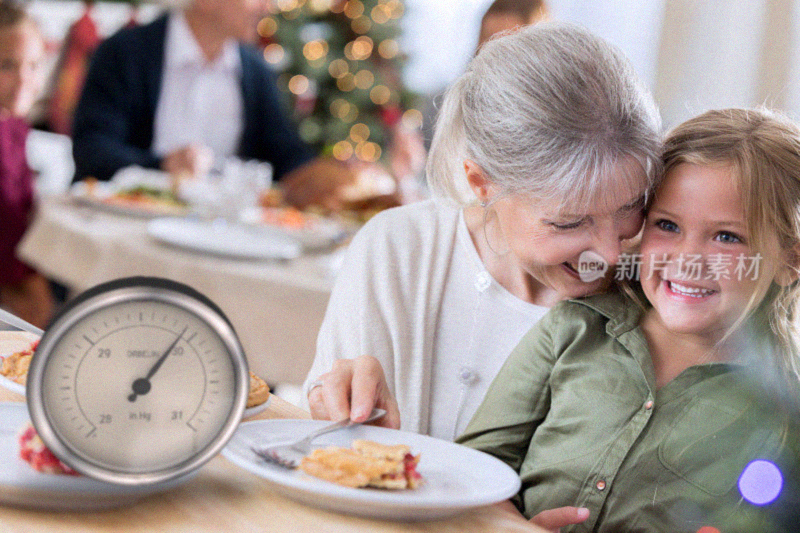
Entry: 29.9 inHg
